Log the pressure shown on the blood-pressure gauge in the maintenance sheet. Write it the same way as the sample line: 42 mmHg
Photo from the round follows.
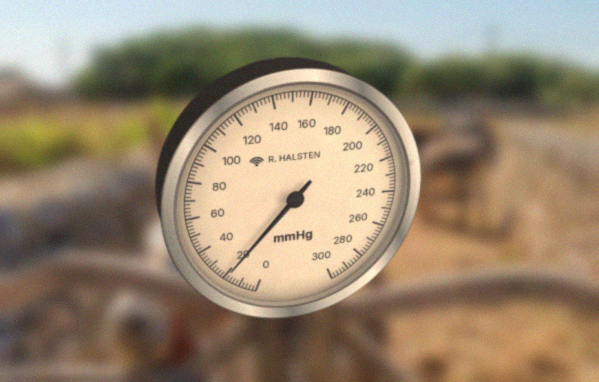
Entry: 20 mmHg
